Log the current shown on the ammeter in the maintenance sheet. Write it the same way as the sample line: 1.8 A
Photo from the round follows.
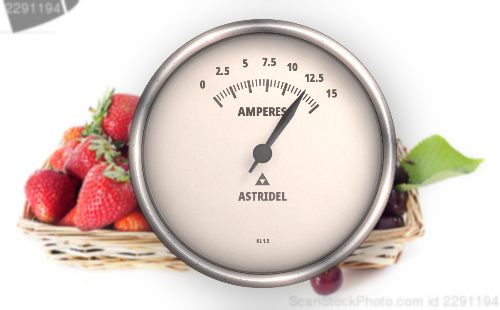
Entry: 12.5 A
